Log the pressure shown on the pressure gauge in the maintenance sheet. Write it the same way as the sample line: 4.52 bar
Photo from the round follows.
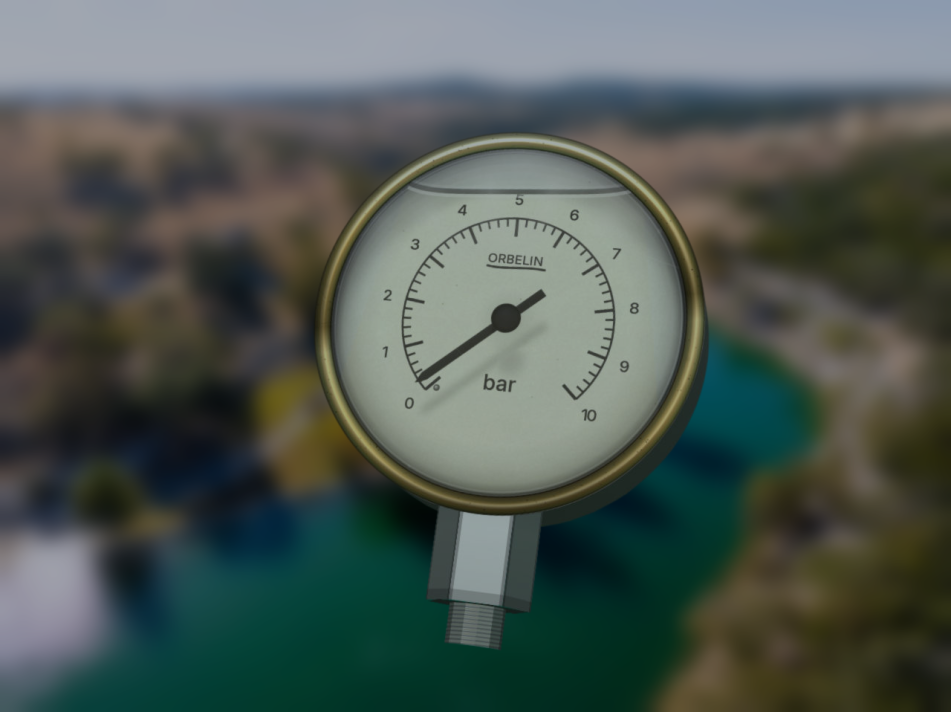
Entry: 0.2 bar
